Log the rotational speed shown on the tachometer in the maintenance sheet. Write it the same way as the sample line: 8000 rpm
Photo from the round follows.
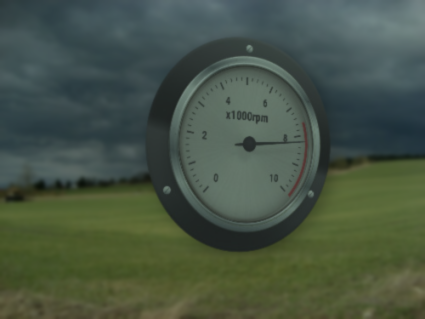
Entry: 8200 rpm
